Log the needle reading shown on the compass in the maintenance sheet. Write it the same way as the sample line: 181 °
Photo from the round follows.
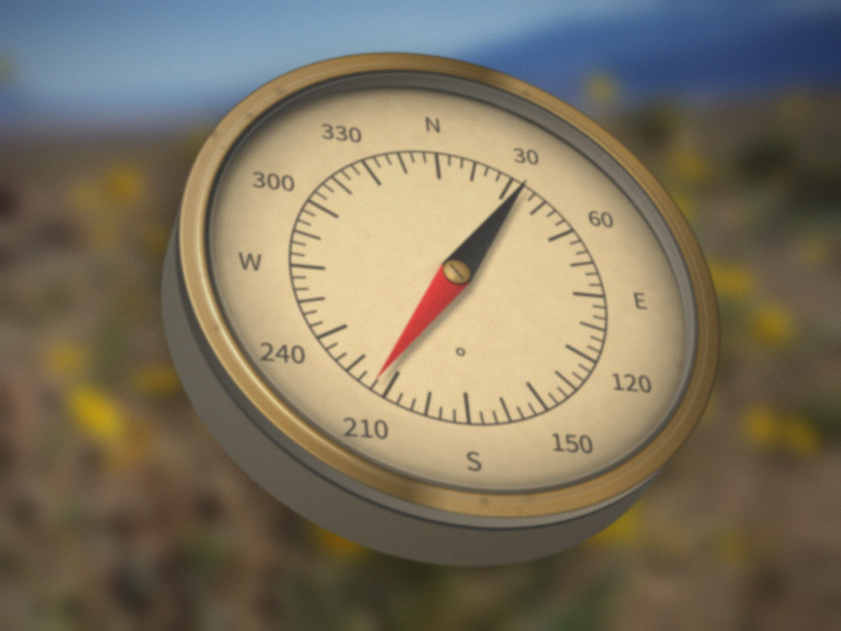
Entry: 215 °
